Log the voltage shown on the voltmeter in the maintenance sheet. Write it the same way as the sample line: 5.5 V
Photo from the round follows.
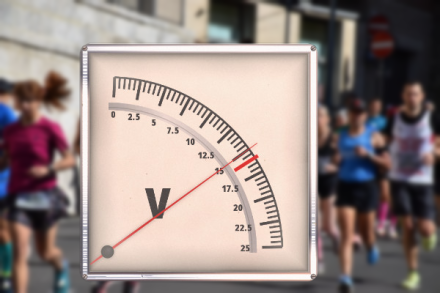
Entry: 15 V
